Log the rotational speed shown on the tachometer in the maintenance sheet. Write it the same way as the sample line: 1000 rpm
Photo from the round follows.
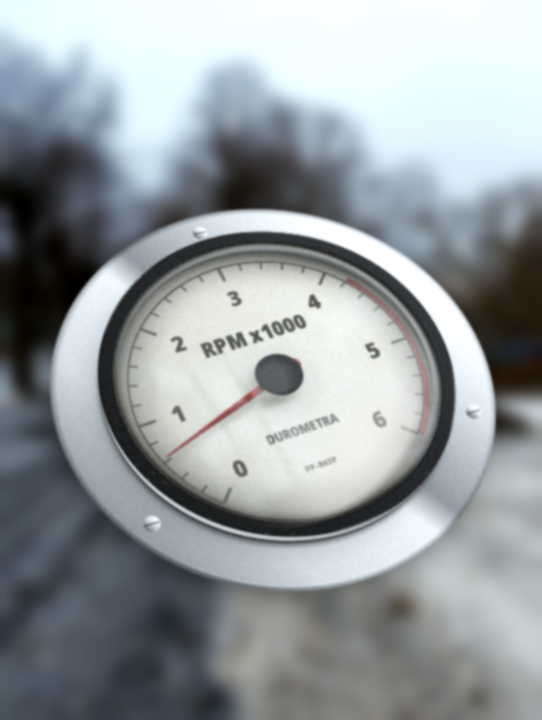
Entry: 600 rpm
